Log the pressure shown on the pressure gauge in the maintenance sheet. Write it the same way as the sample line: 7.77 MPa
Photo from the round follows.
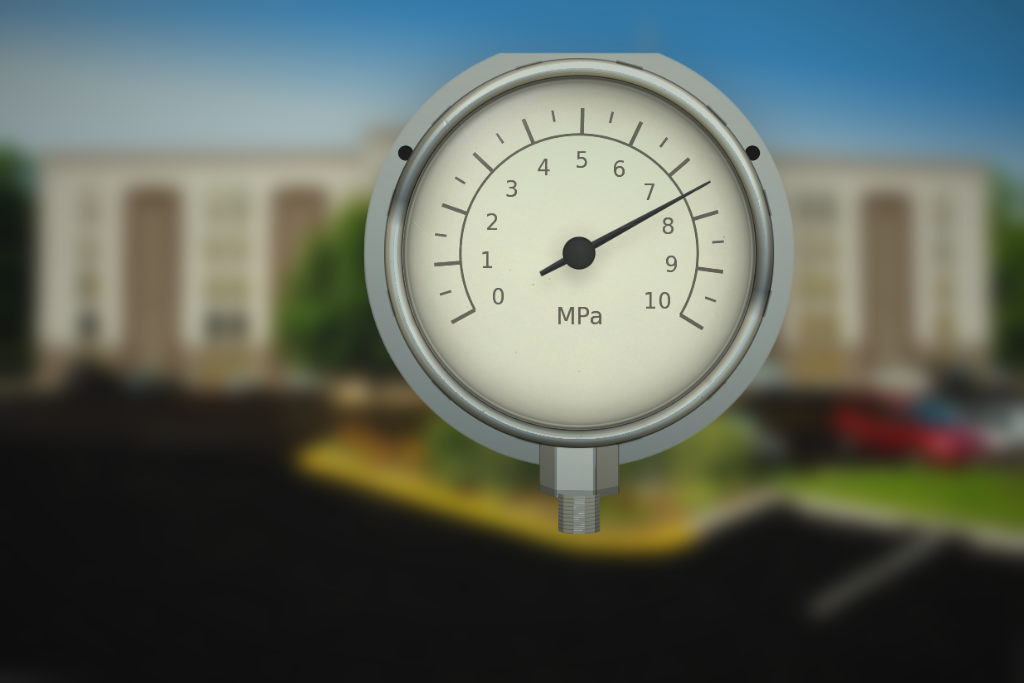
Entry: 7.5 MPa
